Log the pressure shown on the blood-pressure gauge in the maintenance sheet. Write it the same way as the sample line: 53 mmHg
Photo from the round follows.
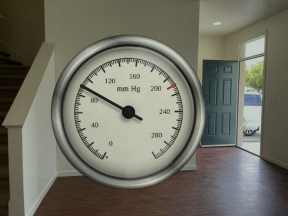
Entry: 90 mmHg
